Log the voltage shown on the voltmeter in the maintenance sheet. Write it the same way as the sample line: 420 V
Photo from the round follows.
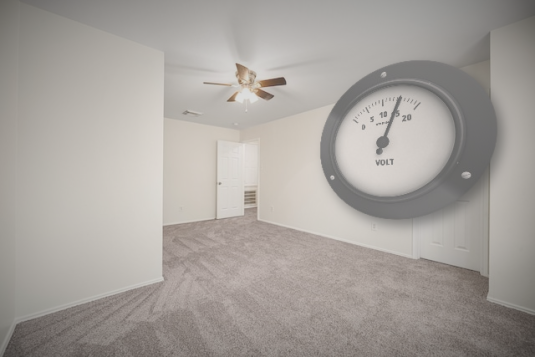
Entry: 15 V
